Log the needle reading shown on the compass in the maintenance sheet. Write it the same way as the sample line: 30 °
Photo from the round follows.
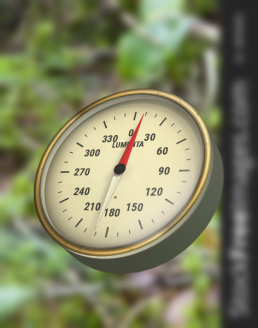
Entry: 10 °
